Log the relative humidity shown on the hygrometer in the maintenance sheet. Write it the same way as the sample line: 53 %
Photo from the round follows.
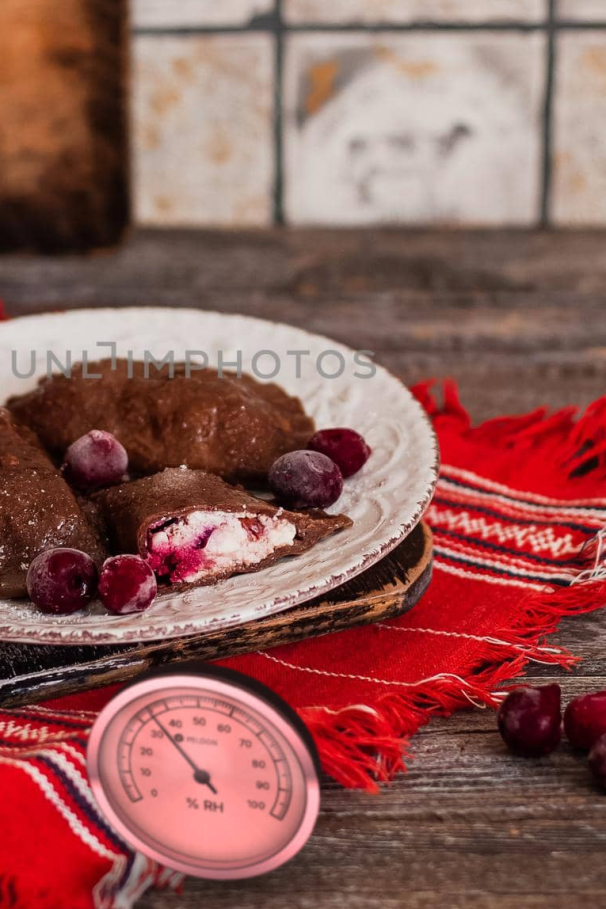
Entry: 35 %
